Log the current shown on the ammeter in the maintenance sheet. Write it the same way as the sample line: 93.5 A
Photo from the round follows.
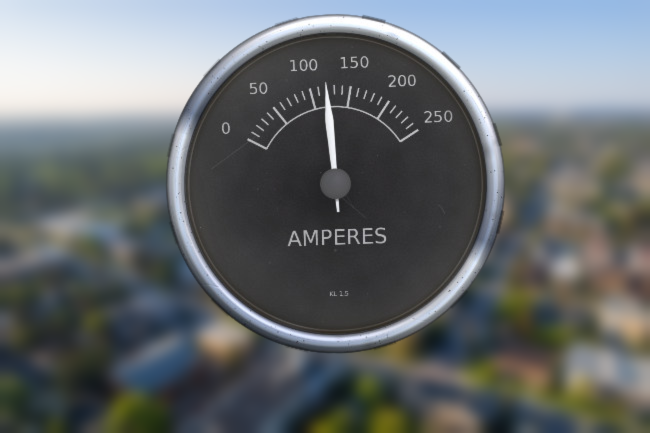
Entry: 120 A
